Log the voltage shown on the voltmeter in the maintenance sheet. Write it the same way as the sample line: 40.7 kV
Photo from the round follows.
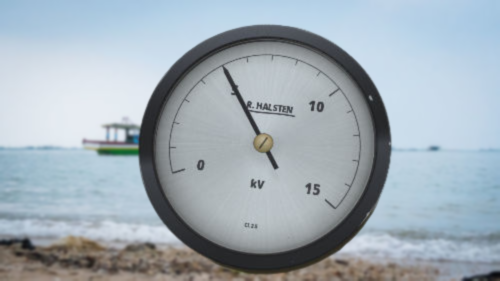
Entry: 5 kV
